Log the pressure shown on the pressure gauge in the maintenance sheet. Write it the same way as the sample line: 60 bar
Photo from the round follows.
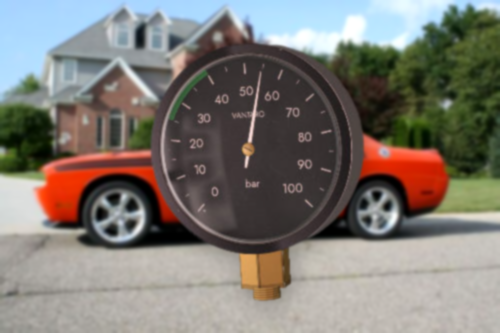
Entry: 55 bar
